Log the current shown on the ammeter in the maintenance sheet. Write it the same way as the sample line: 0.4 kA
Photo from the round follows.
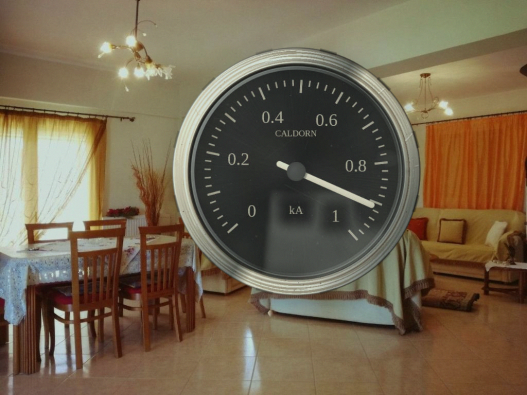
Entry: 0.91 kA
